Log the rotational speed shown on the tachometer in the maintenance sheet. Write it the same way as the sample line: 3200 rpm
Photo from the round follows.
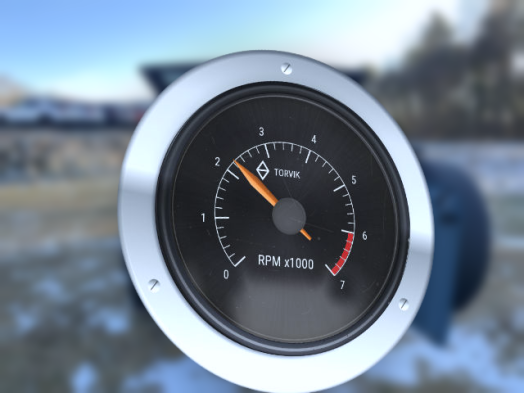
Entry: 2200 rpm
